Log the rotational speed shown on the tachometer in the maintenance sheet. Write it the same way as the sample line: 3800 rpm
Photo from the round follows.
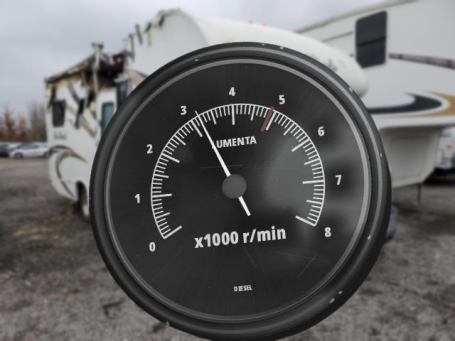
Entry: 3200 rpm
